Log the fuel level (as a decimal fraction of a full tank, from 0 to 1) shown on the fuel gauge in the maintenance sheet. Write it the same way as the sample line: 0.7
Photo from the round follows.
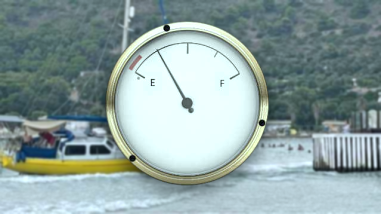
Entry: 0.25
